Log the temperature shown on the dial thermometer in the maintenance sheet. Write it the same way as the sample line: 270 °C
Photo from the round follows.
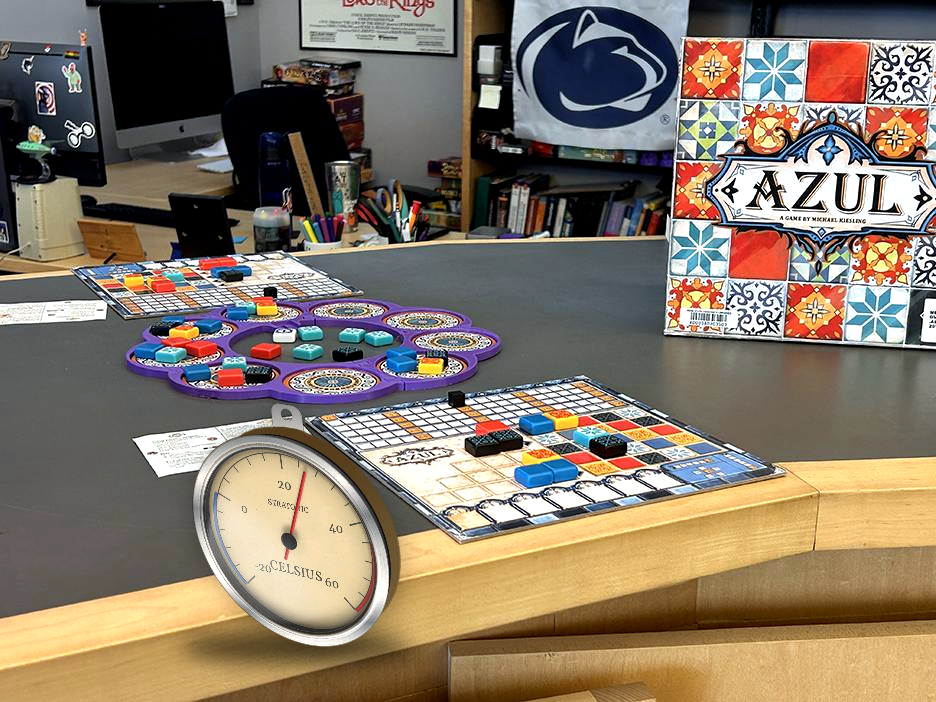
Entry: 26 °C
